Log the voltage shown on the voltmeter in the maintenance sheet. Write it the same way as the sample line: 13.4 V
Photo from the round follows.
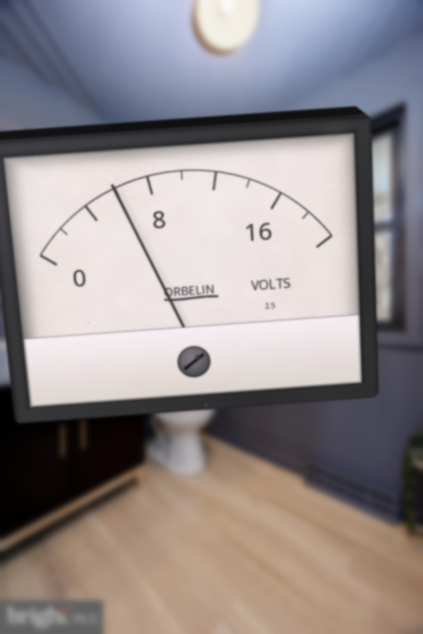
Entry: 6 V
